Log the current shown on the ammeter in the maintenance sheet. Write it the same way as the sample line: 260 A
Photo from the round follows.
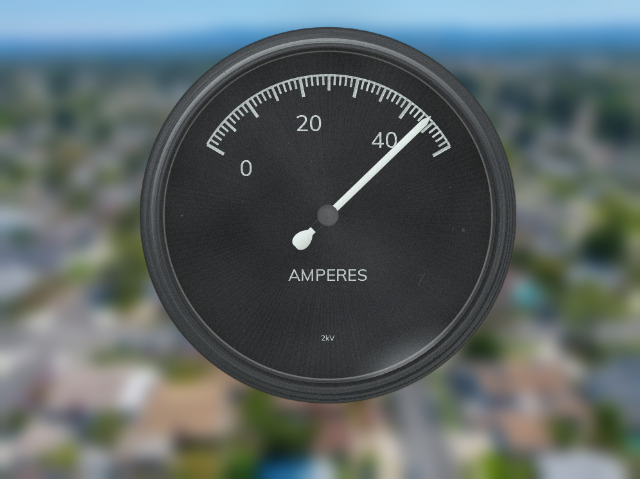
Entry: 44 A
